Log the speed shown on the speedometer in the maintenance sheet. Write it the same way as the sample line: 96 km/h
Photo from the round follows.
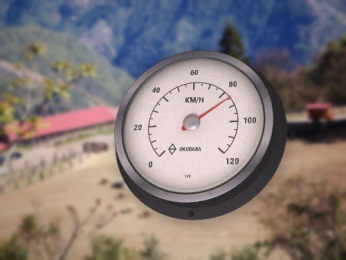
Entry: 85 km/h
